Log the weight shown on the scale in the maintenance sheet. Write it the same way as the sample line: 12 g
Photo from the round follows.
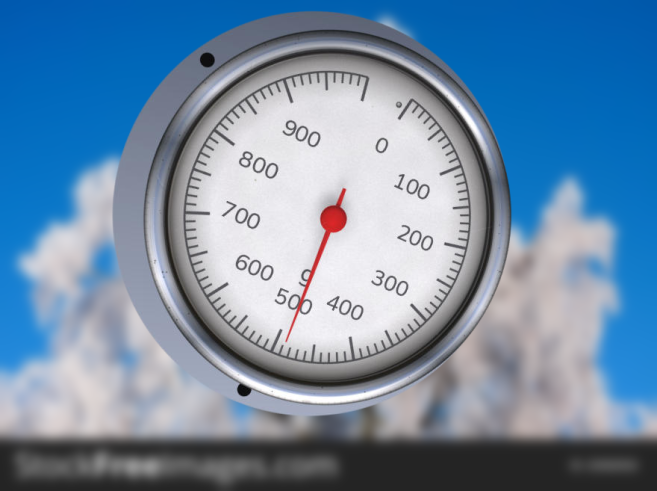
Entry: 490 g
